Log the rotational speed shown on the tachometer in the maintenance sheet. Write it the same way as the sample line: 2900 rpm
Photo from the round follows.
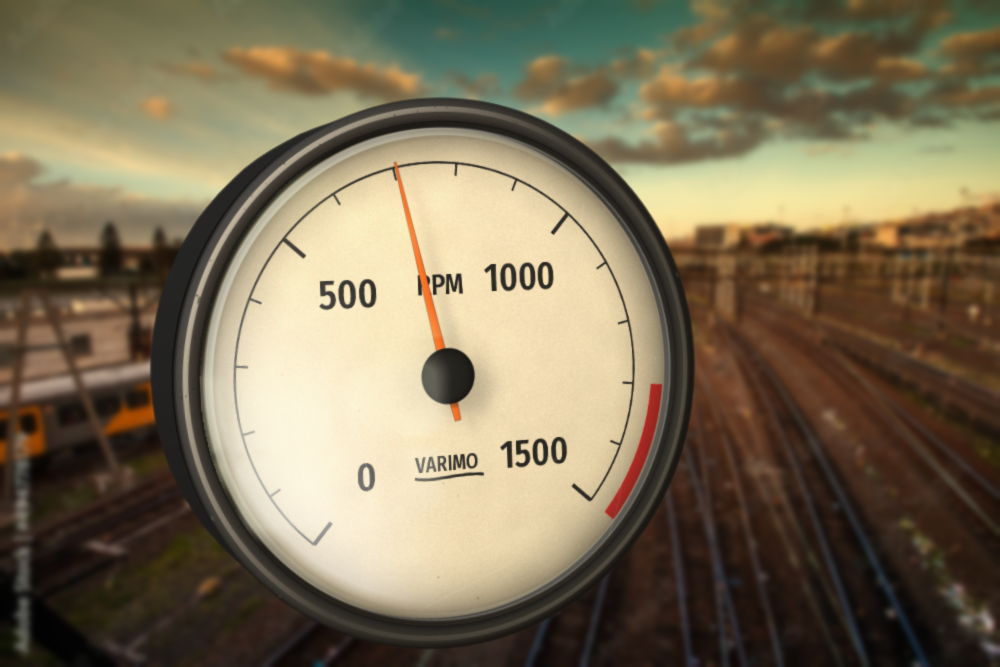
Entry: 700 rpm
